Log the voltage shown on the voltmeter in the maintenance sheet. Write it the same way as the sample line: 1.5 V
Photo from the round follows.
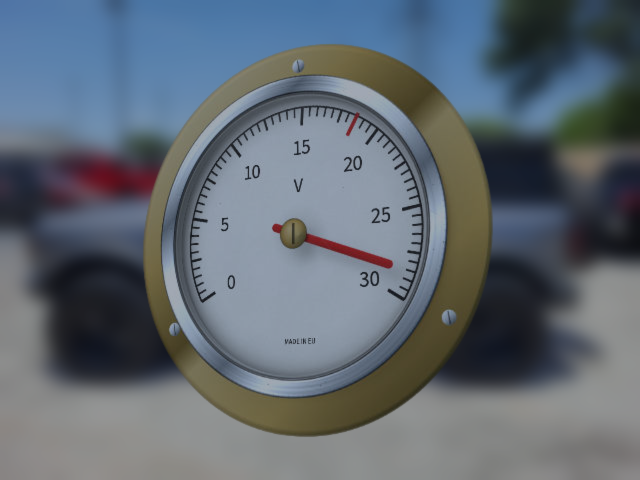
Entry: 28.5 V
